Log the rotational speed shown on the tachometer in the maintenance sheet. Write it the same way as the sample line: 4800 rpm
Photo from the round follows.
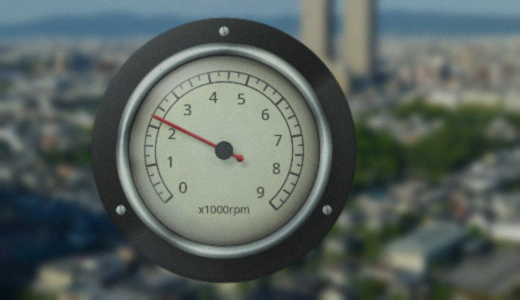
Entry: 2250 rpm
